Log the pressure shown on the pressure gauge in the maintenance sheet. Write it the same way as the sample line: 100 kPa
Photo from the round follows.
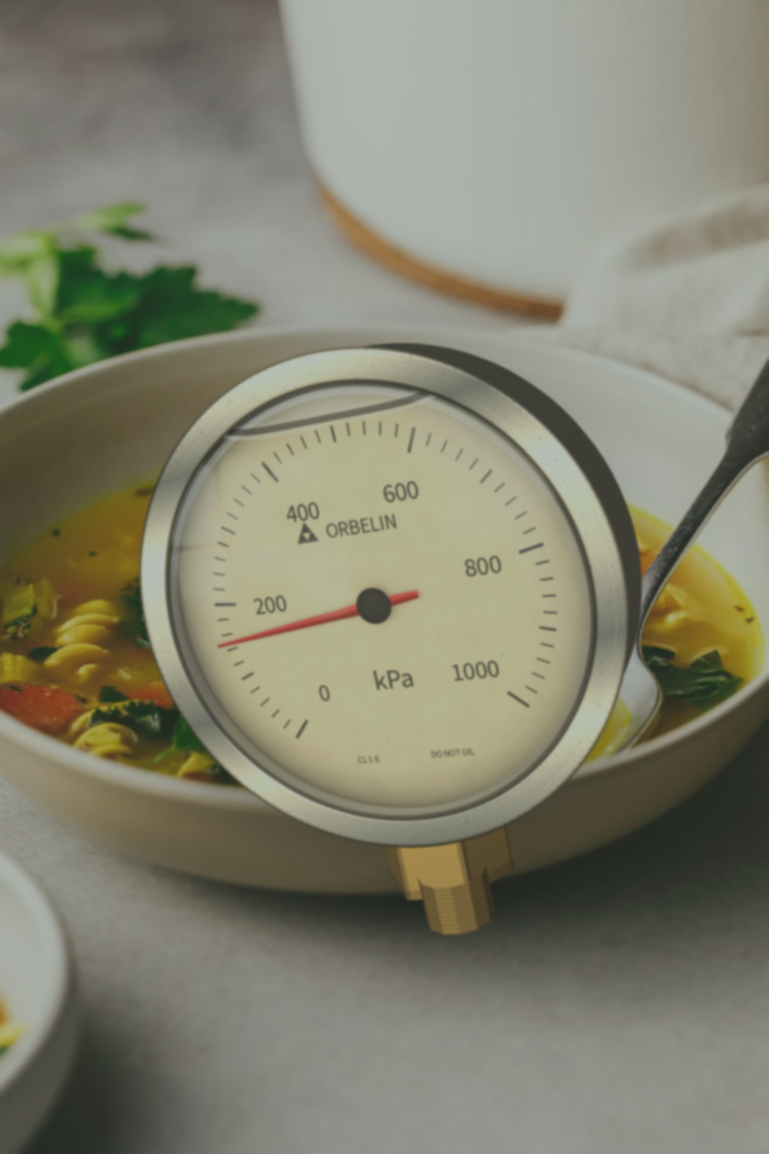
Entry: 150 kPa
